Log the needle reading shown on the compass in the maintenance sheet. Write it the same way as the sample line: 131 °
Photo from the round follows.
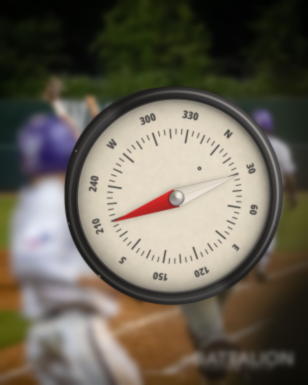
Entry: 210 °
